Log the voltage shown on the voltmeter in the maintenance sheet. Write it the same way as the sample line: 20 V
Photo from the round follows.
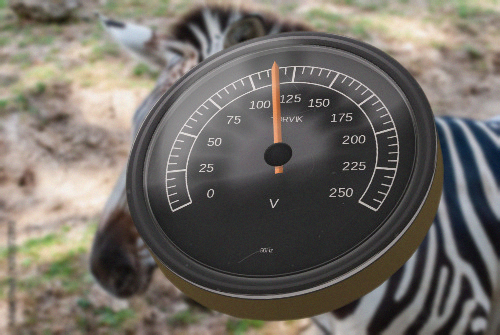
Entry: 115 V
